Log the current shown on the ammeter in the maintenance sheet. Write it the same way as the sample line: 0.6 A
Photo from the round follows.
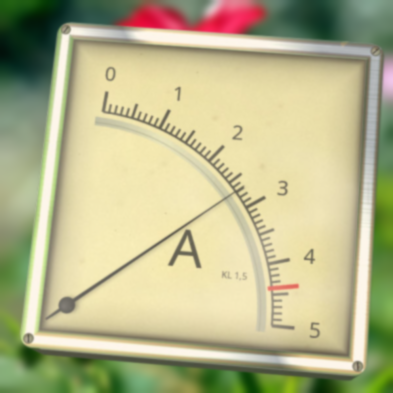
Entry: 2.7 A
